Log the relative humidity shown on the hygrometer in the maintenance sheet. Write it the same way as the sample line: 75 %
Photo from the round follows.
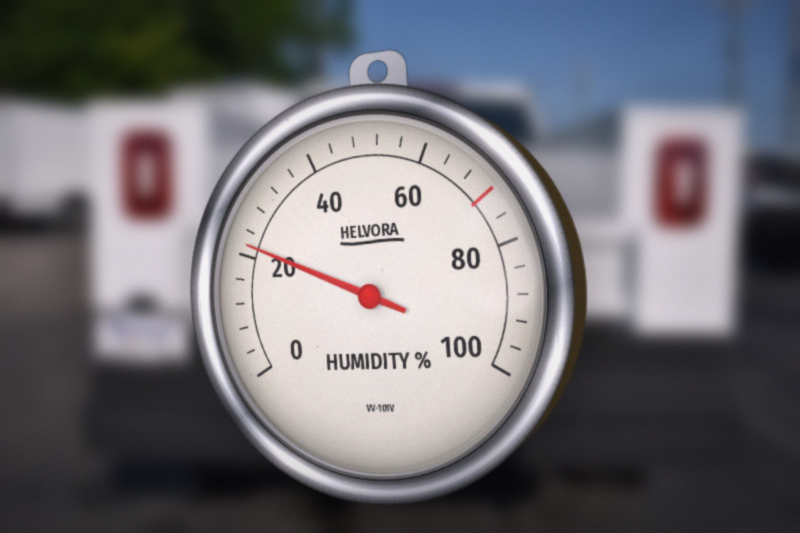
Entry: 22 %
